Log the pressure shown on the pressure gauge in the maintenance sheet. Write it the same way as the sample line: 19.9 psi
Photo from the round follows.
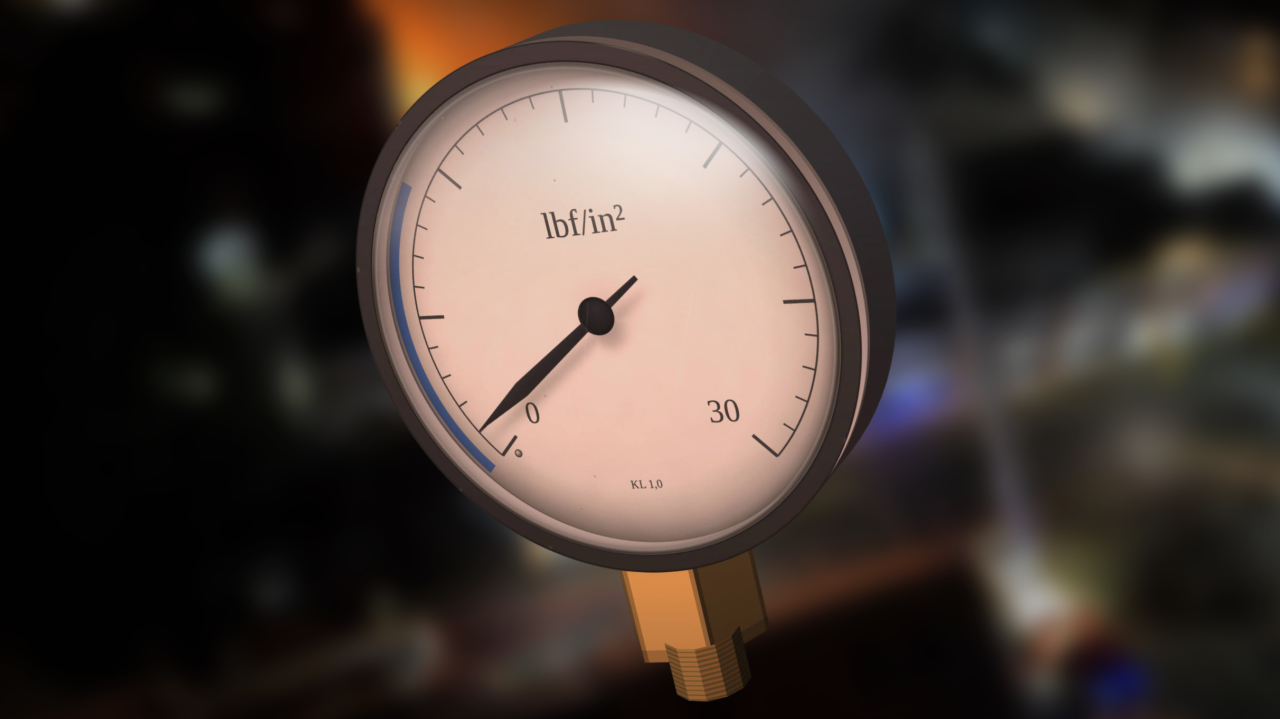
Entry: 1 psi
